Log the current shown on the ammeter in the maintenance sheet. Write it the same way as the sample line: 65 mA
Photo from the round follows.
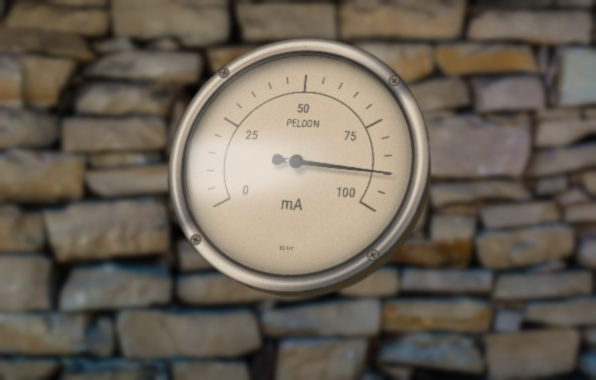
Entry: 90 mA
